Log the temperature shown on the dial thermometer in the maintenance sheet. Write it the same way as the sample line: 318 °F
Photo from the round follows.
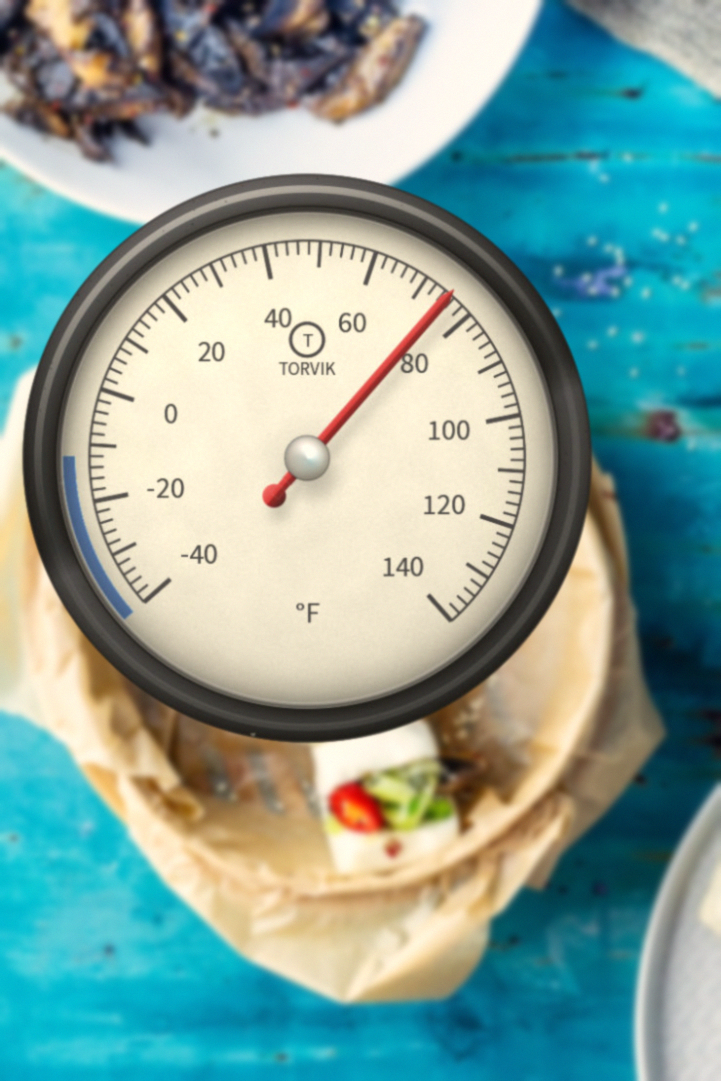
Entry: 75 °F
